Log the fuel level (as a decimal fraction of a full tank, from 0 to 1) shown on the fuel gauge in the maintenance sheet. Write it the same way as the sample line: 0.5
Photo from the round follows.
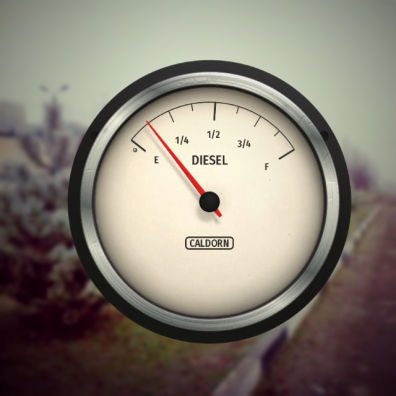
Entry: 0.125
